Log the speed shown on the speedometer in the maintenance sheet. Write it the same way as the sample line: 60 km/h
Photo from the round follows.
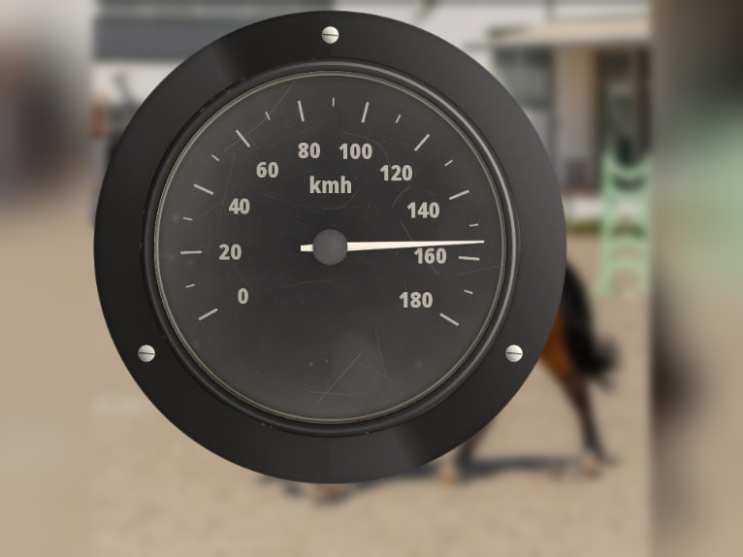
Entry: 155 km/h
